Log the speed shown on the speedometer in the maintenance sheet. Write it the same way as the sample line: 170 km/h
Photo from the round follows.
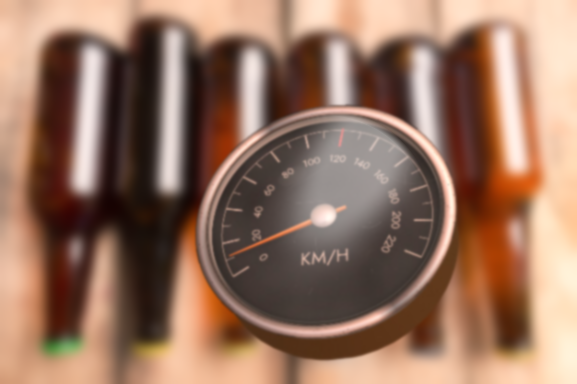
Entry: 10 km/h
